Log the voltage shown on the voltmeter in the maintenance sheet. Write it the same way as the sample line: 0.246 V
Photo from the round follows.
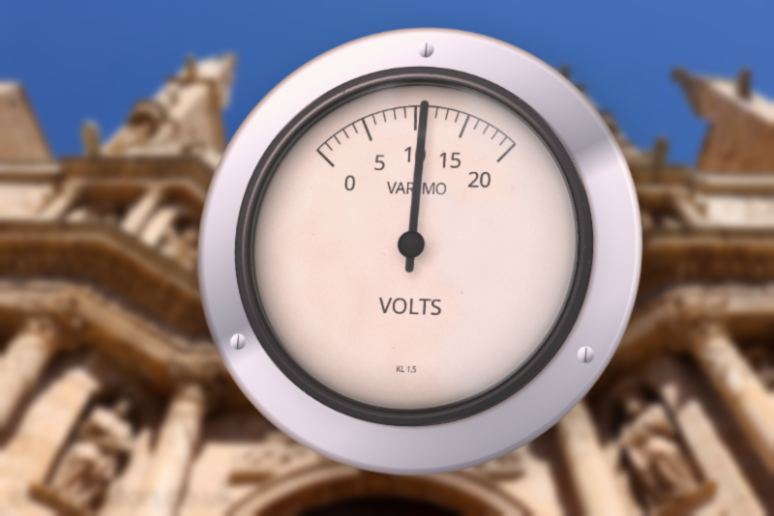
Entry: 11 V
